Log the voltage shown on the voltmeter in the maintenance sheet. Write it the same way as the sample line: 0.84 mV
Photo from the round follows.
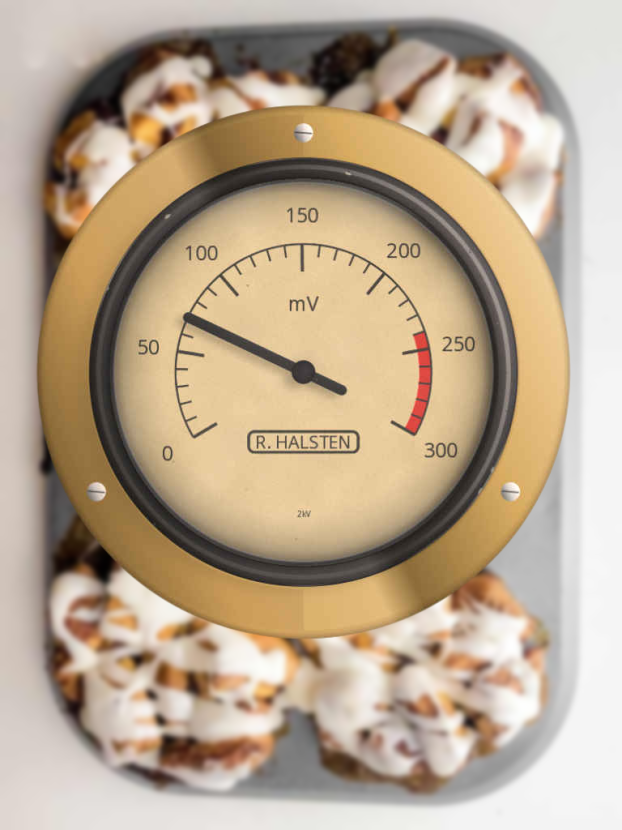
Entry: 70 mV
